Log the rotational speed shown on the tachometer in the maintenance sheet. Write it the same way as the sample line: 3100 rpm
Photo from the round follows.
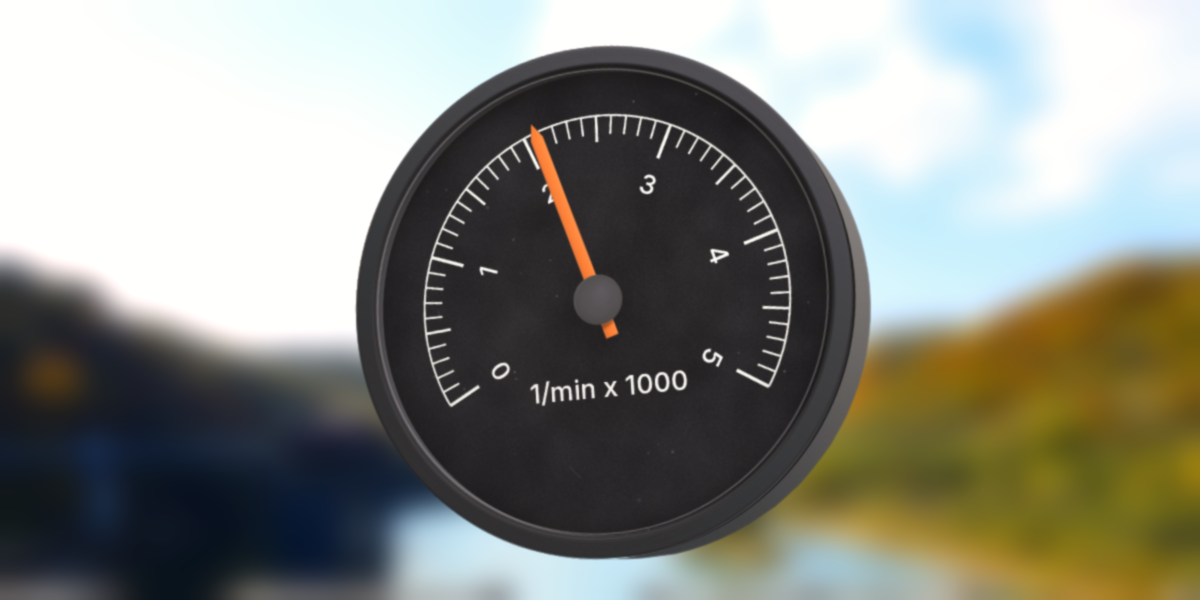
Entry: 2100 rpm
